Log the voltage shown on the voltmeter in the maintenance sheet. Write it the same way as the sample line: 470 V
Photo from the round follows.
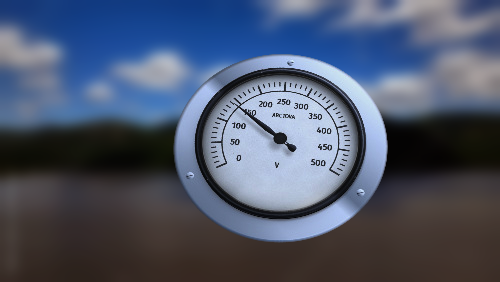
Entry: 140 V
